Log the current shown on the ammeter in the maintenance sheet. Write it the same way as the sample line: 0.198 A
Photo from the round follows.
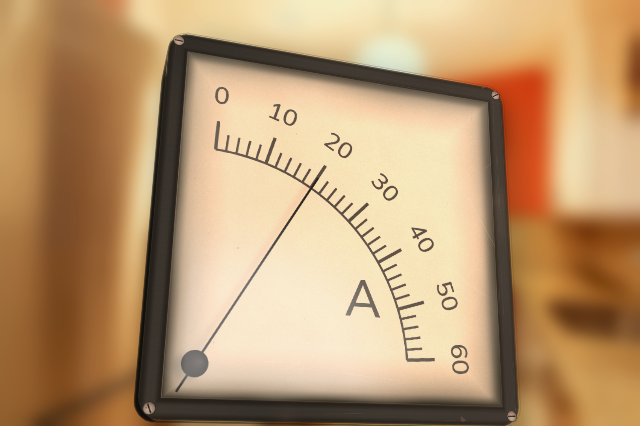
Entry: 20 A
